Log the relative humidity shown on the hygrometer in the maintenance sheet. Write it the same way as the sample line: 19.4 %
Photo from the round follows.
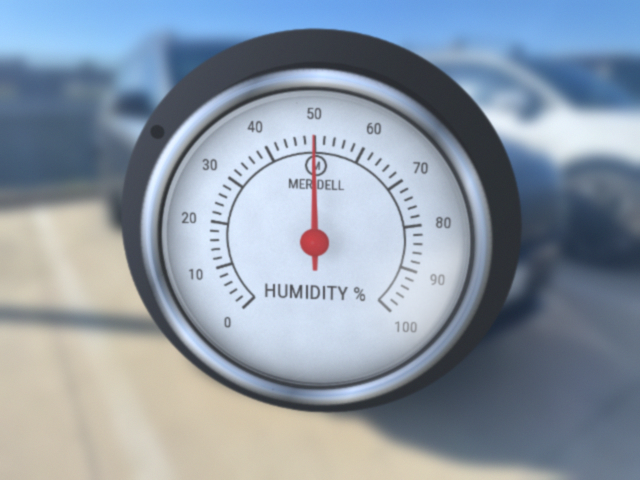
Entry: 50 %
